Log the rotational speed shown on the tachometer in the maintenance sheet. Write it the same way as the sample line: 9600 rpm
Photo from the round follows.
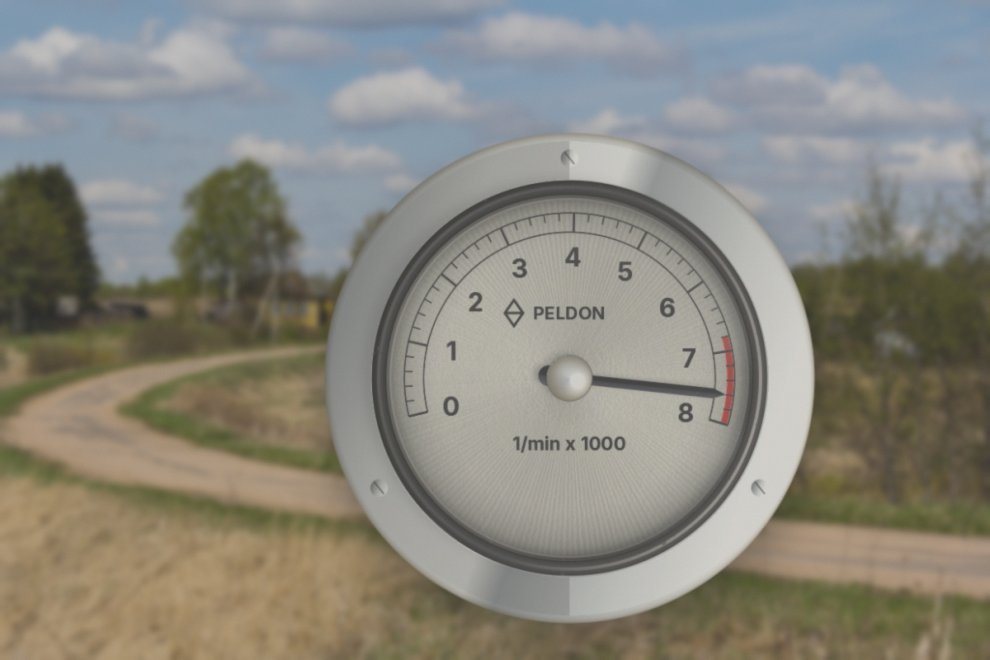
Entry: 7600 rpm
